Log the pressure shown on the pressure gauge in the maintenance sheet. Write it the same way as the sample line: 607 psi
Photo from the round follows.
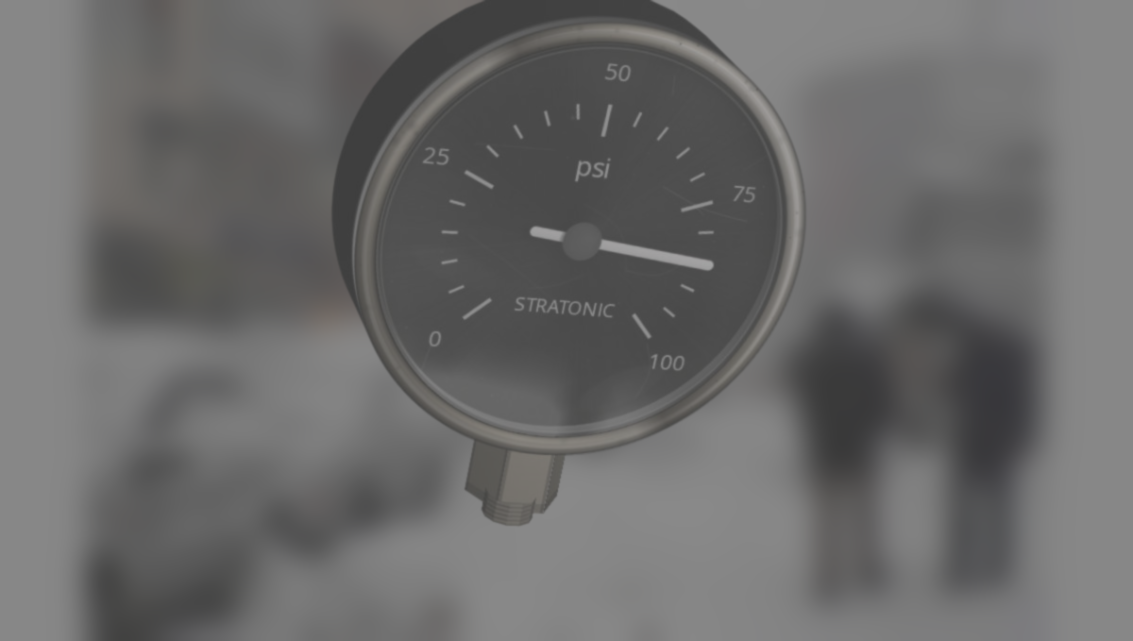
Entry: 85 psi
